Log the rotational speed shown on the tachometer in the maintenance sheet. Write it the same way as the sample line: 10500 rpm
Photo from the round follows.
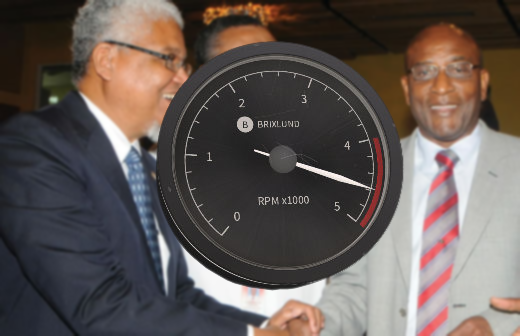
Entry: 4600 rpm
